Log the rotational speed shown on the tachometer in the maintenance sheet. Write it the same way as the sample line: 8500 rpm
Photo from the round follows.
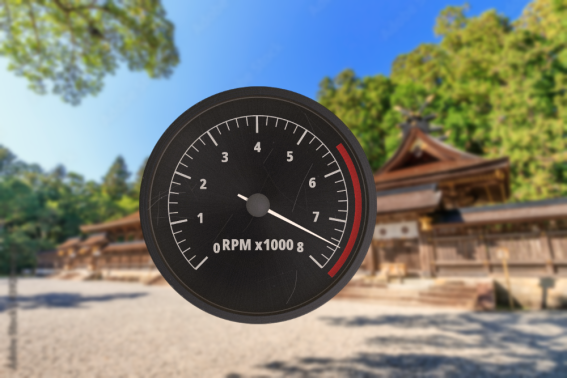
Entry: 7500 rpm
